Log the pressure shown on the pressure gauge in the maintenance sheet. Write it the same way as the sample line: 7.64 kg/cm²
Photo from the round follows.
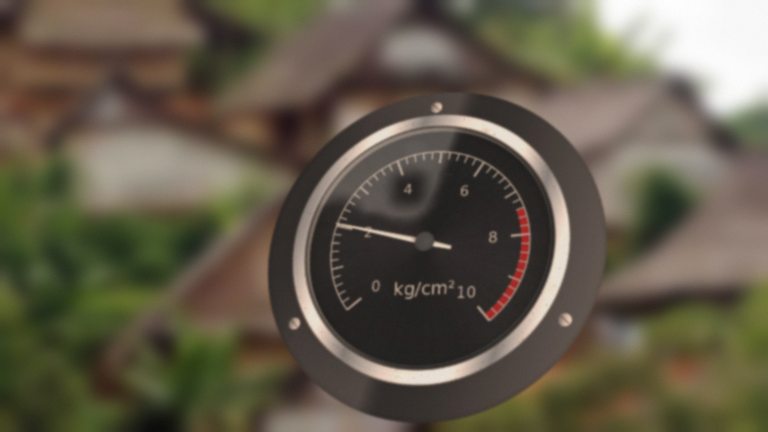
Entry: 2 kg/cm²
